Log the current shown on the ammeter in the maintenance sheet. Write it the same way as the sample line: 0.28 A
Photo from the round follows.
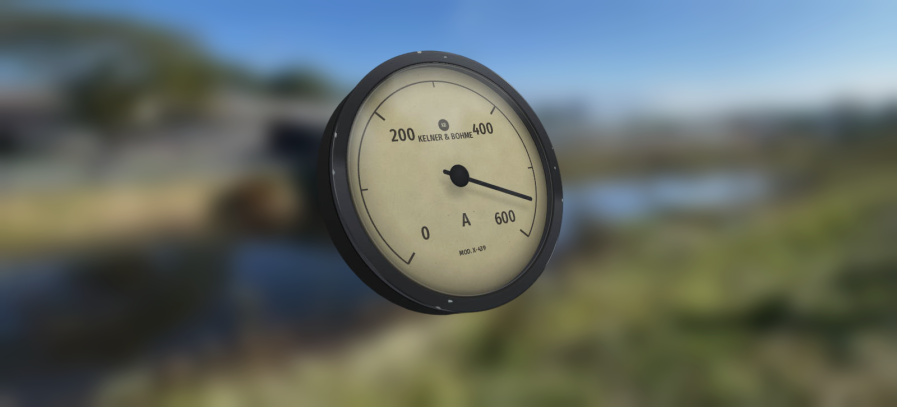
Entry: 550 A
